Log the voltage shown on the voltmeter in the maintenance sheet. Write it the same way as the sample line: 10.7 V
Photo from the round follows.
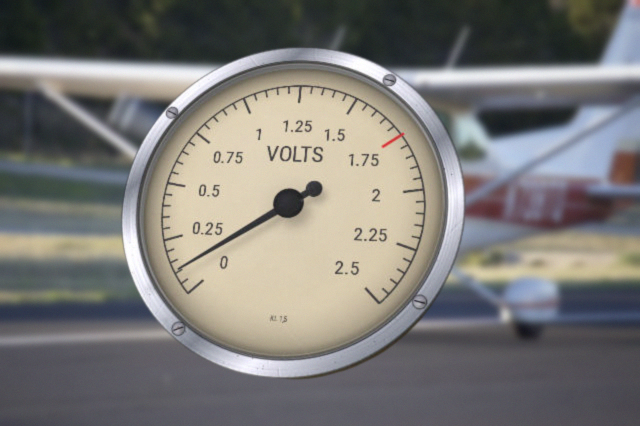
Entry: 0.1 V
